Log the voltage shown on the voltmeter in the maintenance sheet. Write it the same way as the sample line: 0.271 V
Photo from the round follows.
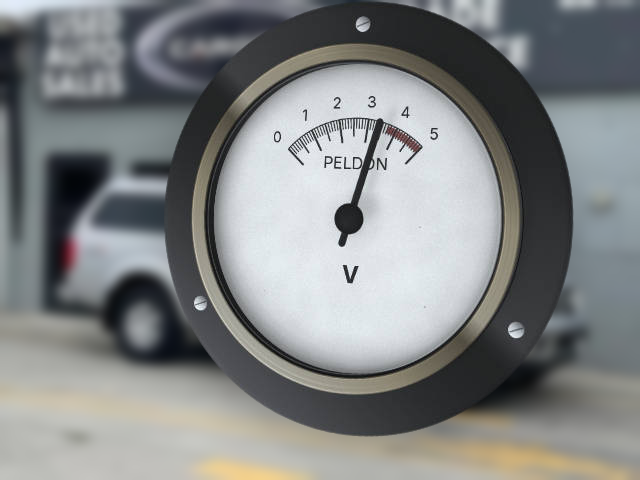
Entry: 3.5 V
